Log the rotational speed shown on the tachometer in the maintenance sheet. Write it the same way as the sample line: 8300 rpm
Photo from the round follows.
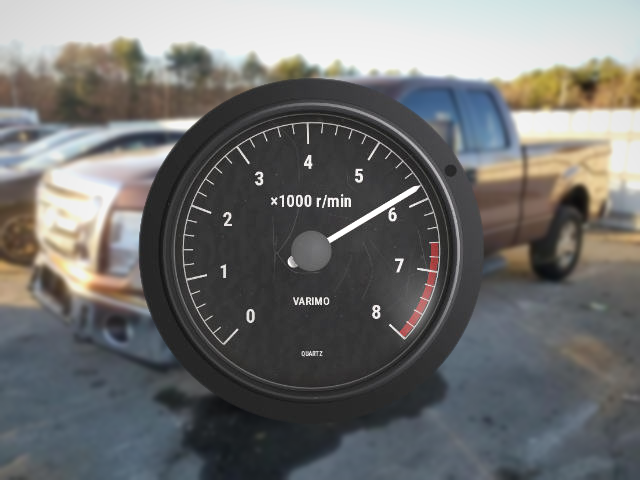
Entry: 5800 rpm
